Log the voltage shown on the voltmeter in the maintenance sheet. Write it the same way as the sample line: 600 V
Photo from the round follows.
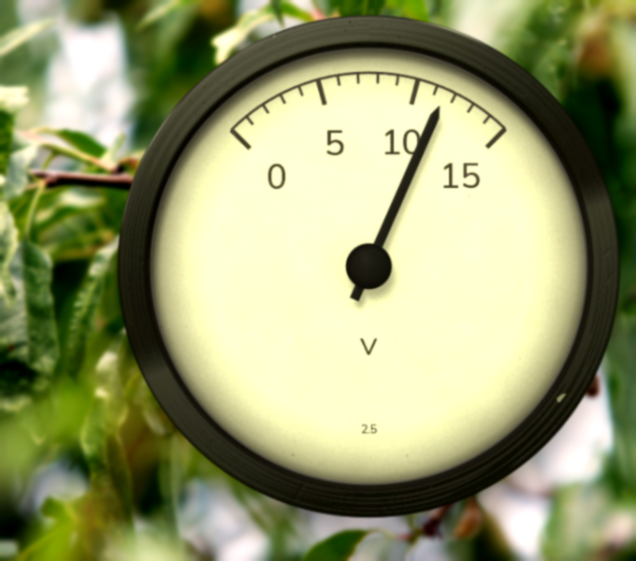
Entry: 11.5 V
